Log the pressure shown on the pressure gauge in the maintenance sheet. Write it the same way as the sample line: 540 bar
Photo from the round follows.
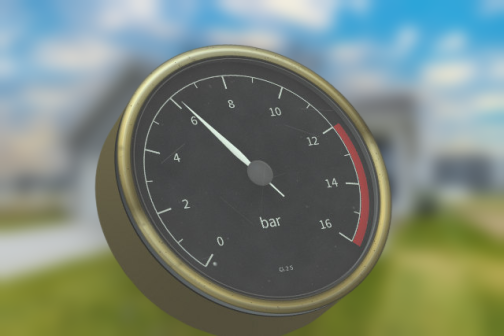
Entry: 6 bar
